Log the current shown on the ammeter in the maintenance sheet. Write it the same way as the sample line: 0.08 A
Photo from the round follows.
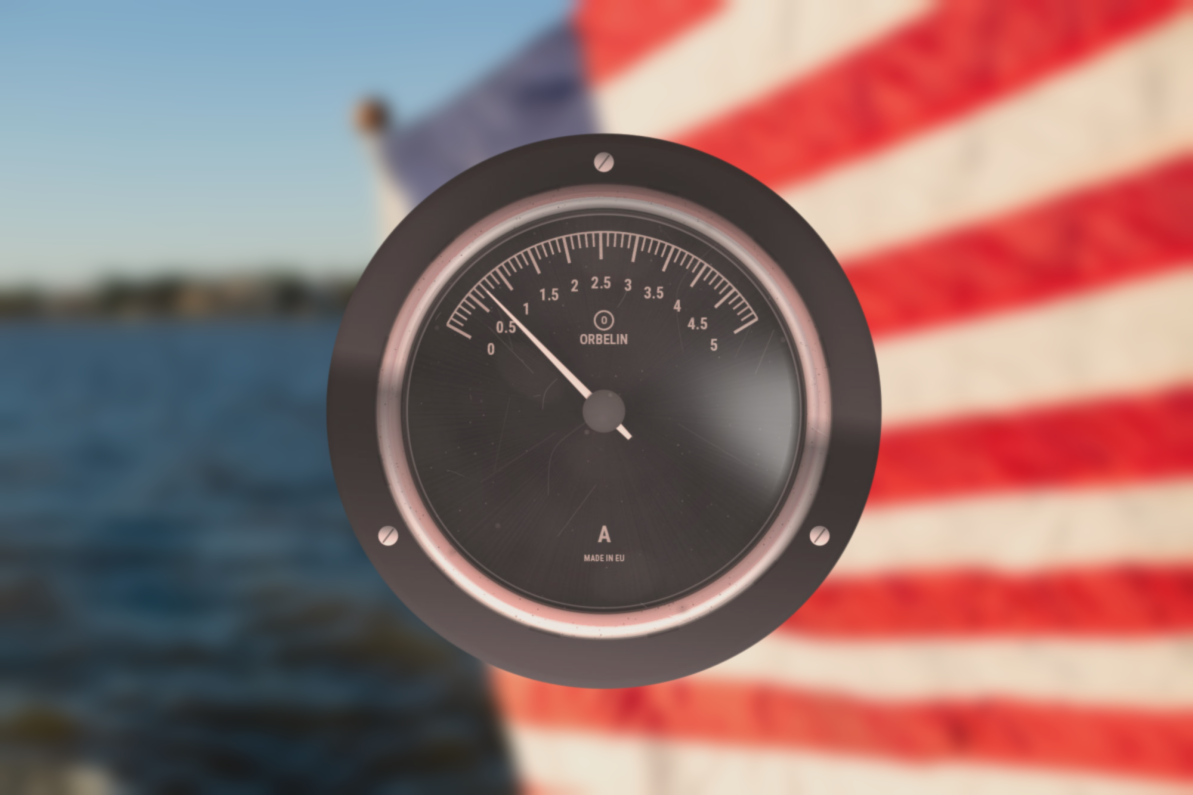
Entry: 0.7 A
